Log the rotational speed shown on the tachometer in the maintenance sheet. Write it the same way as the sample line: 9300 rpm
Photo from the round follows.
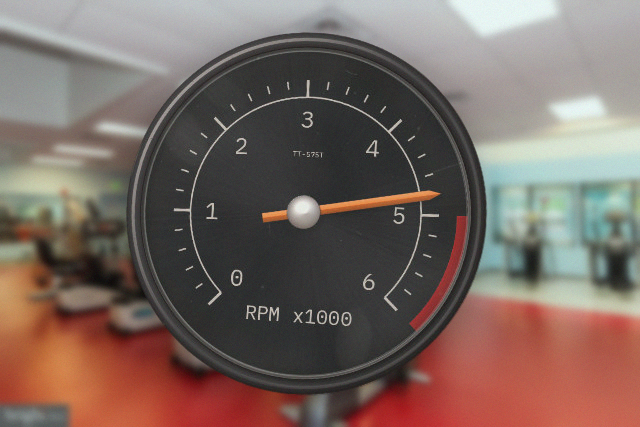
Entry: 4800 rpm
